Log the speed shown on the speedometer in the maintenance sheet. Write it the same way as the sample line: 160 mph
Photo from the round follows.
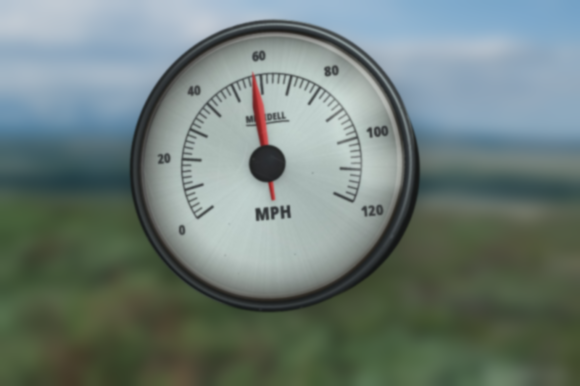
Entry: 58 mph
